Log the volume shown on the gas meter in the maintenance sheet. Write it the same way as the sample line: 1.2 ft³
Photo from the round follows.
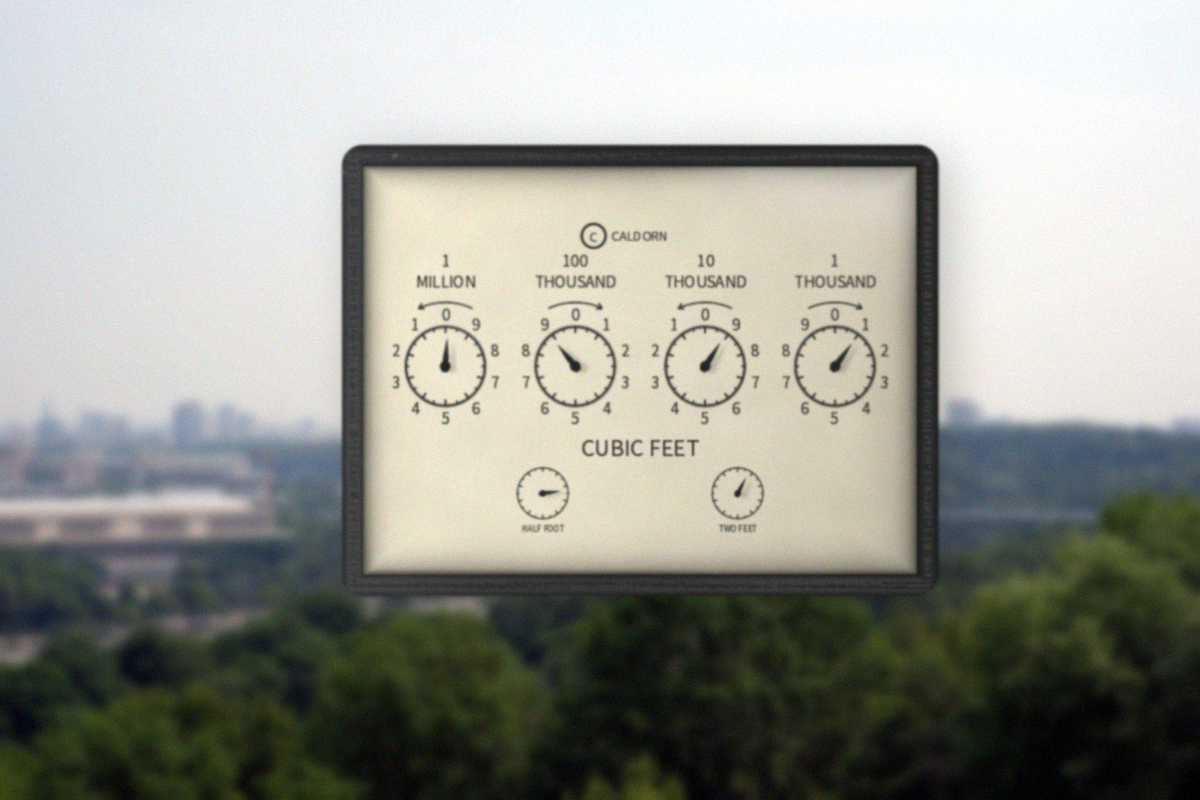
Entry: 989100 ft³
